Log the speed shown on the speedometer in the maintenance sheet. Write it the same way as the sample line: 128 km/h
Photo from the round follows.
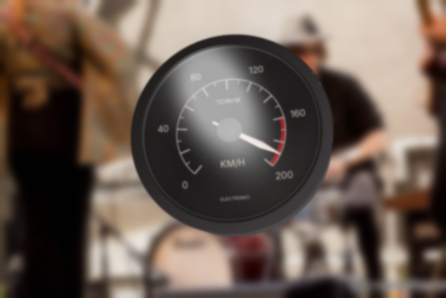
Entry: 190 km/h
